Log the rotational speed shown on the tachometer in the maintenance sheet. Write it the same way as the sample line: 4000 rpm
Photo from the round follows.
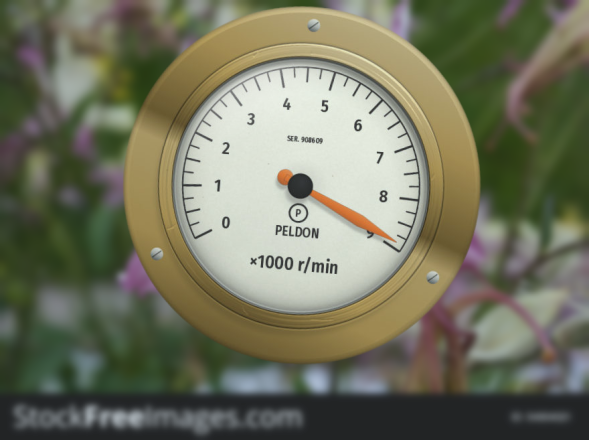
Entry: 8875 rpm
